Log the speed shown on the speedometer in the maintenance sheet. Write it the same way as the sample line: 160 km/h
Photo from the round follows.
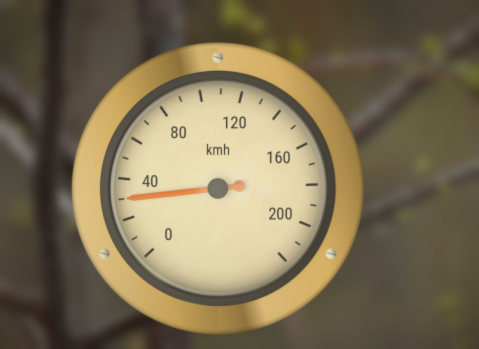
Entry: 30 km/h
